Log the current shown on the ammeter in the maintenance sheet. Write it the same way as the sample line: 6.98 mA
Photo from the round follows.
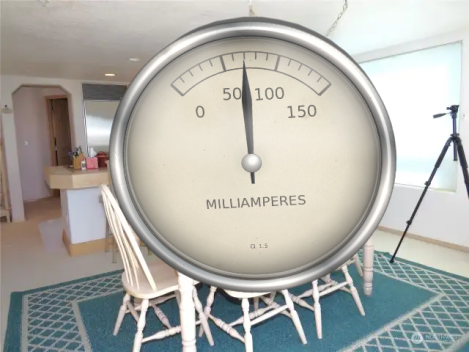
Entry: 70 mA
